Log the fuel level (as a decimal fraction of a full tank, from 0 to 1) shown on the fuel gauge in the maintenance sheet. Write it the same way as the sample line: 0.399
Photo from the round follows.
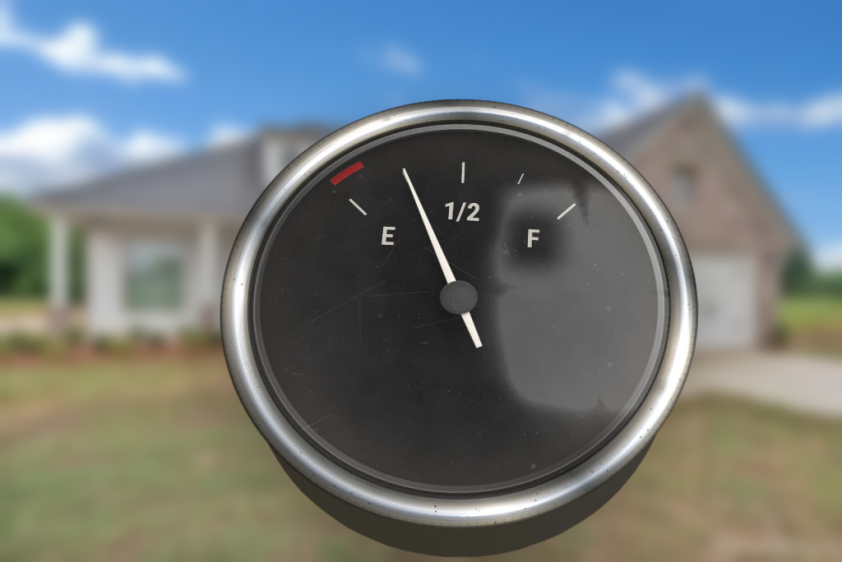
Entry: 0.25
